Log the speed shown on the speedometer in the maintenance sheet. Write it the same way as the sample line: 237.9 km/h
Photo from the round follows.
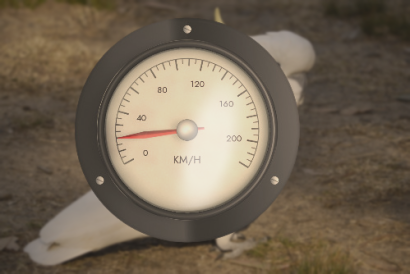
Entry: 20 km/h
